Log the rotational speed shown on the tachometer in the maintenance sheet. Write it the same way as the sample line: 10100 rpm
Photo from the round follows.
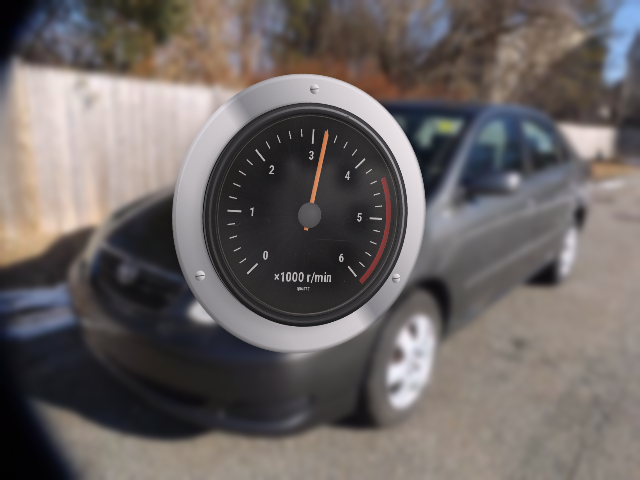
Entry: 3200 rpm
